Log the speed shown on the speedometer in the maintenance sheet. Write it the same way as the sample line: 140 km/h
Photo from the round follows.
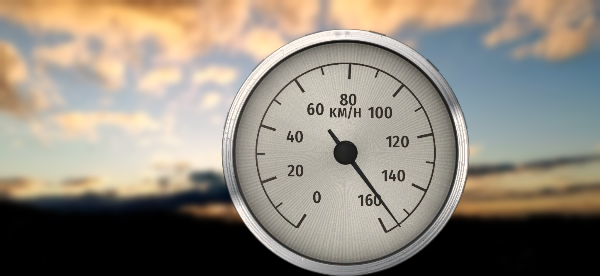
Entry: 155 km/h
